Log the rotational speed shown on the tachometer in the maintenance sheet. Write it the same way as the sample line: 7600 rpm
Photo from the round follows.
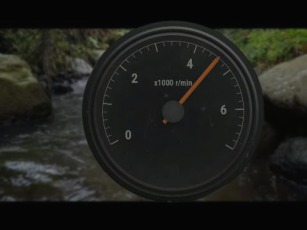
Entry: 4600 rpm
